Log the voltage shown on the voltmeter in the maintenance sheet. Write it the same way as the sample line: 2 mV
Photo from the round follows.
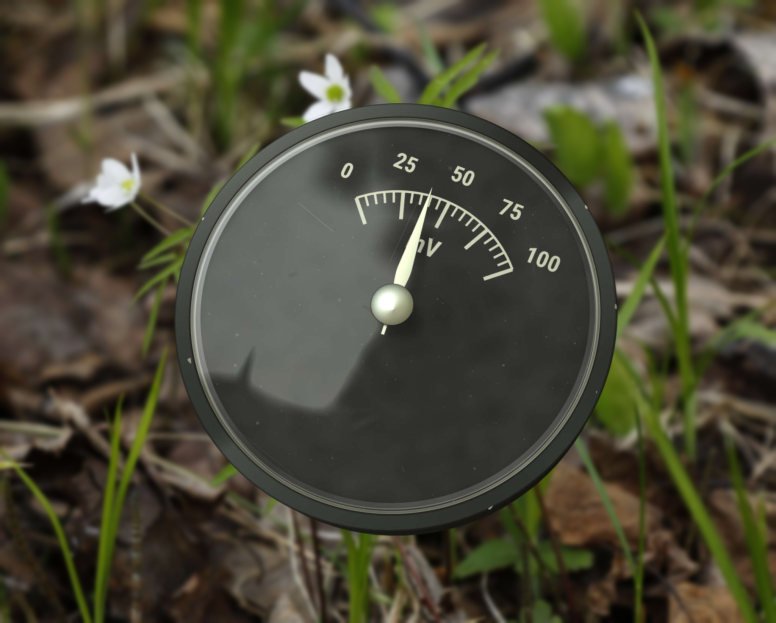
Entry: 40 mV
